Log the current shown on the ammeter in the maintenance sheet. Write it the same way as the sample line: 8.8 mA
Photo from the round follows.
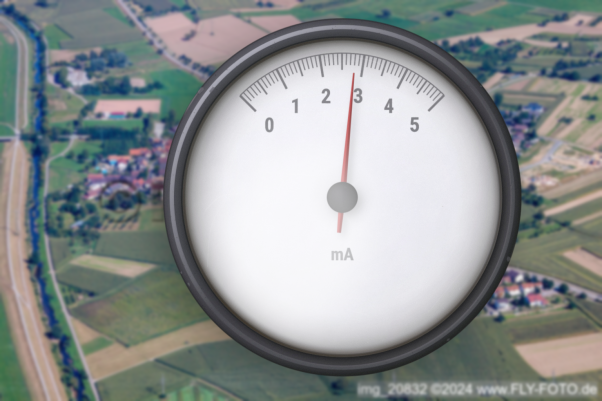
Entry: 2.8 mA
